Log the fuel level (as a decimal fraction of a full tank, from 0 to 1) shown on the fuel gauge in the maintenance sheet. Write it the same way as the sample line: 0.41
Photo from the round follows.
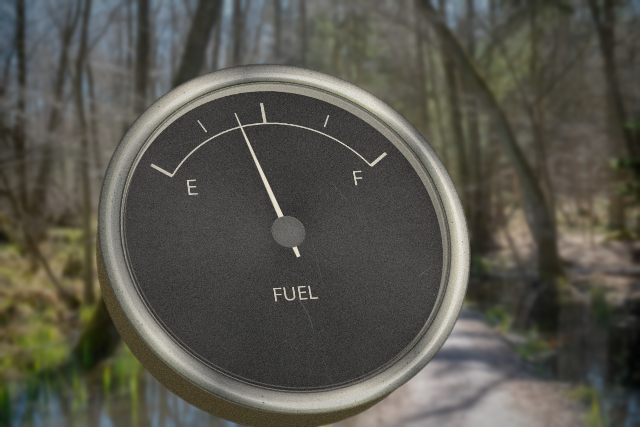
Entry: 0.375
